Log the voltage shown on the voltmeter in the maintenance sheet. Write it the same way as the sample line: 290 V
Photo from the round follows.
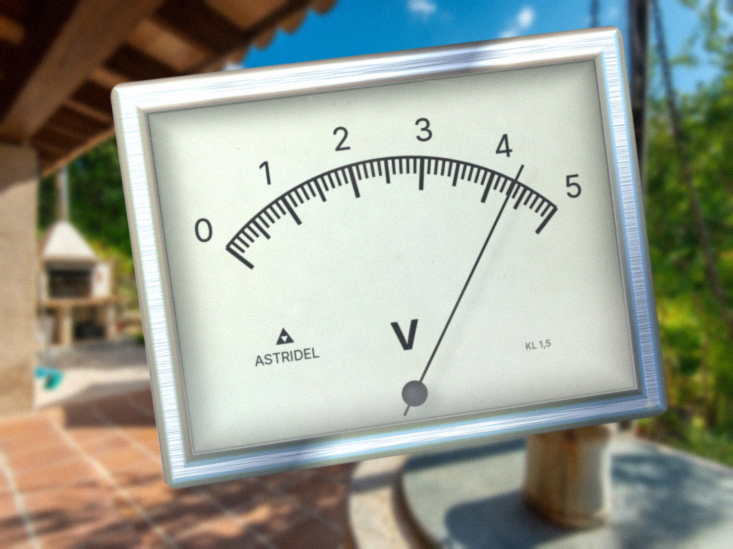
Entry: 4.3 V
